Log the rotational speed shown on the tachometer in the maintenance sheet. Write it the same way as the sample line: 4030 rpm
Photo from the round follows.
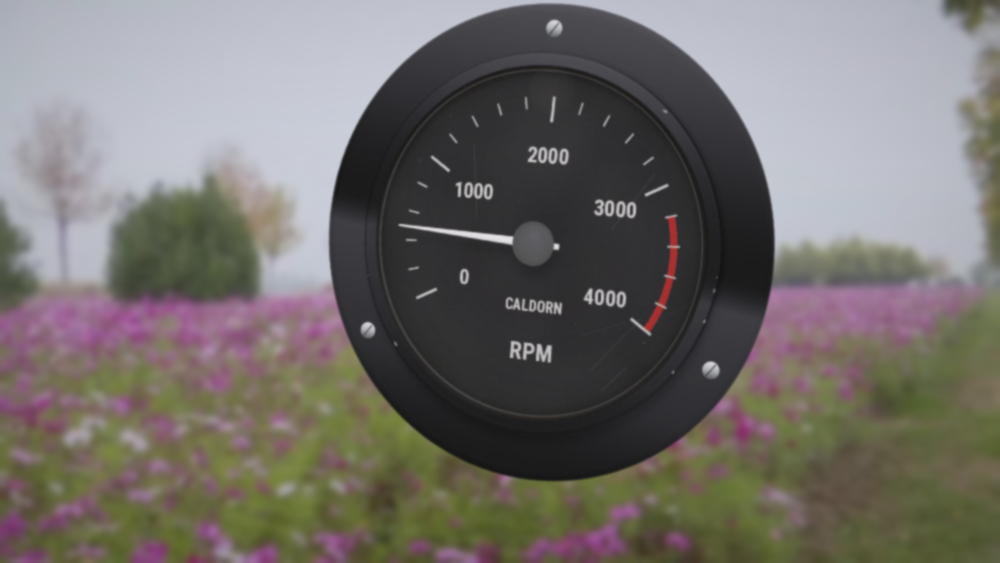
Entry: 500 rpm
